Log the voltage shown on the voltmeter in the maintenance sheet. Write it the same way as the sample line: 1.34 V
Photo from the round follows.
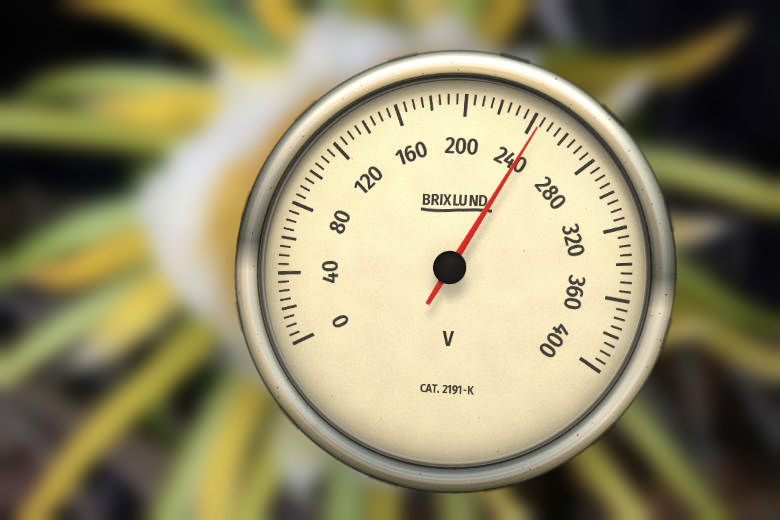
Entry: 245 V
